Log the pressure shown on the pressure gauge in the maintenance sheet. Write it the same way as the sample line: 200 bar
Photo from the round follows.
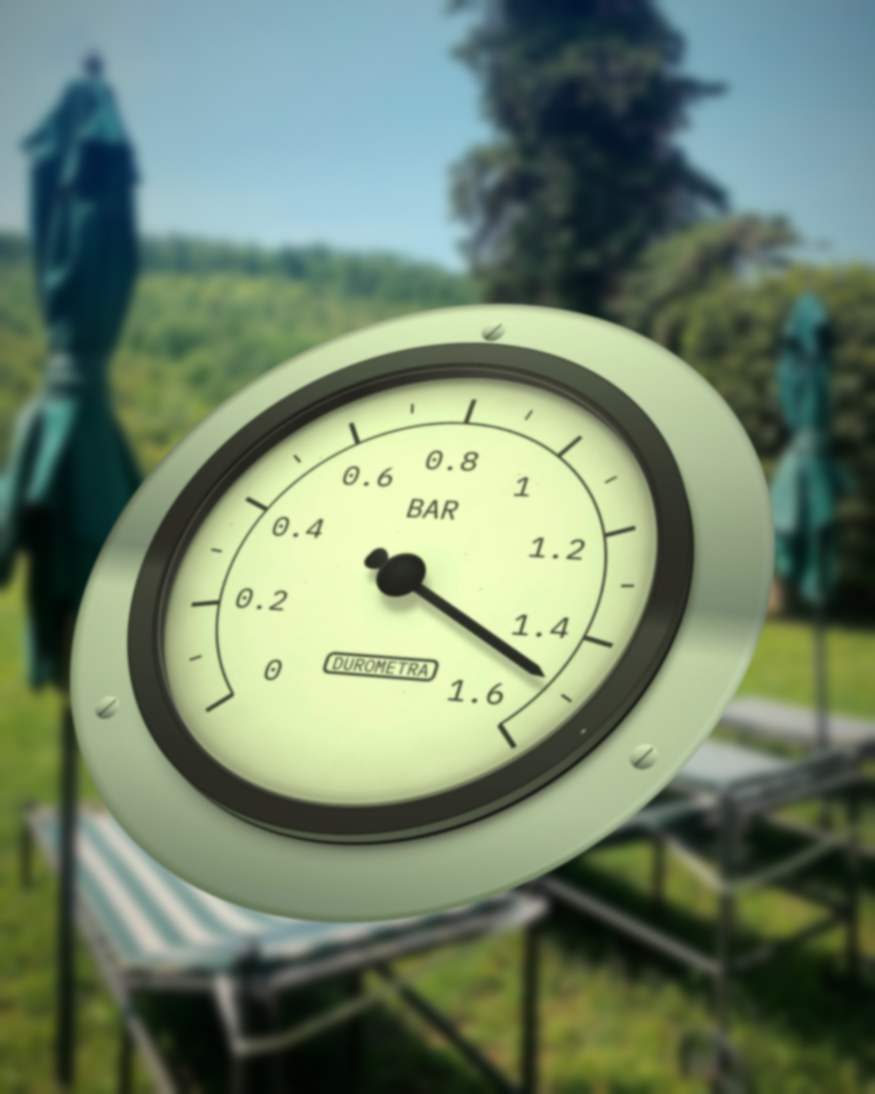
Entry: 1.5 bar
